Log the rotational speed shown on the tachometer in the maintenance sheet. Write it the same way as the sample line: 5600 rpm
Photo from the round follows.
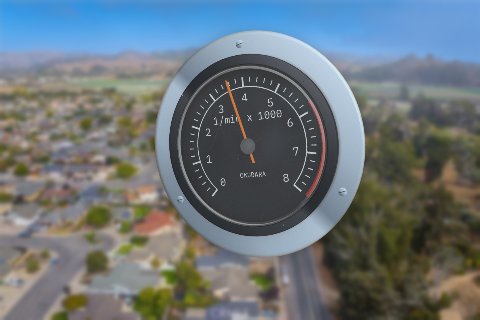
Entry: 3600 rpm
